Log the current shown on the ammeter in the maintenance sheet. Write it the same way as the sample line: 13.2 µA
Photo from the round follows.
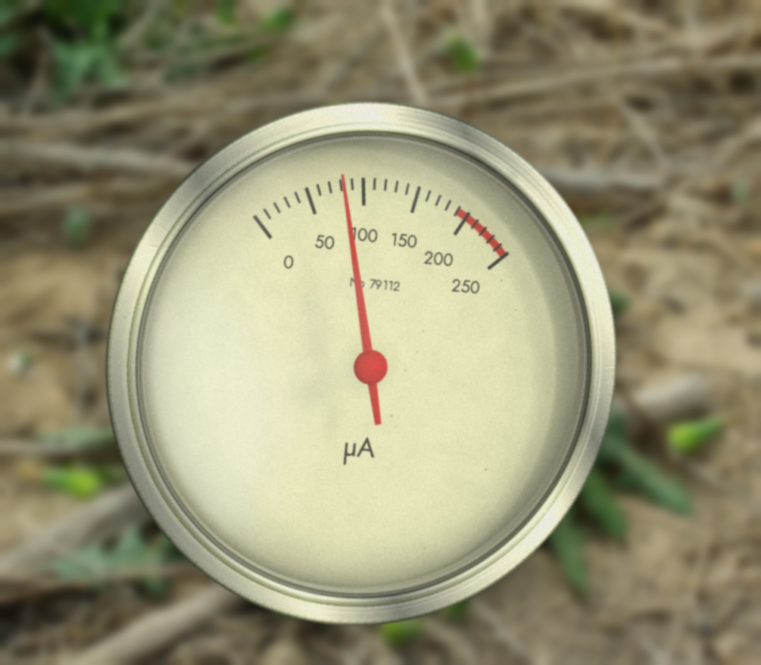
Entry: 80 µA
